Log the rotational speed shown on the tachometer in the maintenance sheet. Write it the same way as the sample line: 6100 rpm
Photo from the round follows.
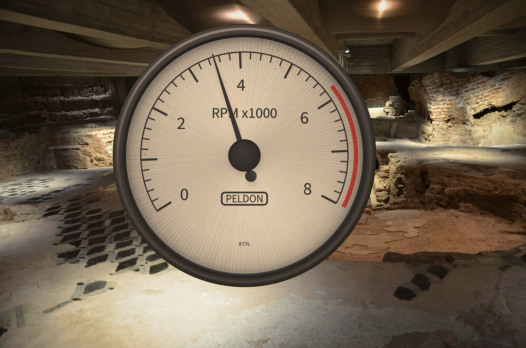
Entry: 3500 rpm
